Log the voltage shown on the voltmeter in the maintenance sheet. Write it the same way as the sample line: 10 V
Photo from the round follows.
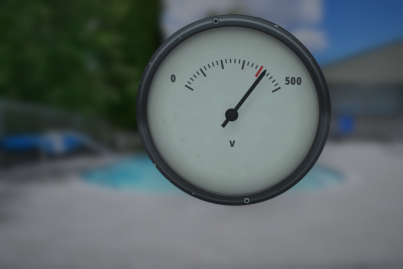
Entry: 400 V
